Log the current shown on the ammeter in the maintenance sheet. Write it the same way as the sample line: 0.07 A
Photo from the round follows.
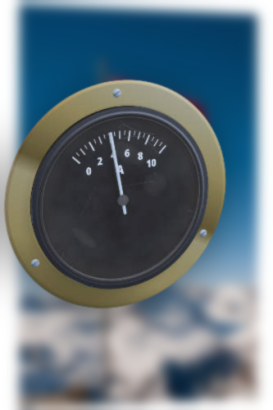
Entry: 4 A
